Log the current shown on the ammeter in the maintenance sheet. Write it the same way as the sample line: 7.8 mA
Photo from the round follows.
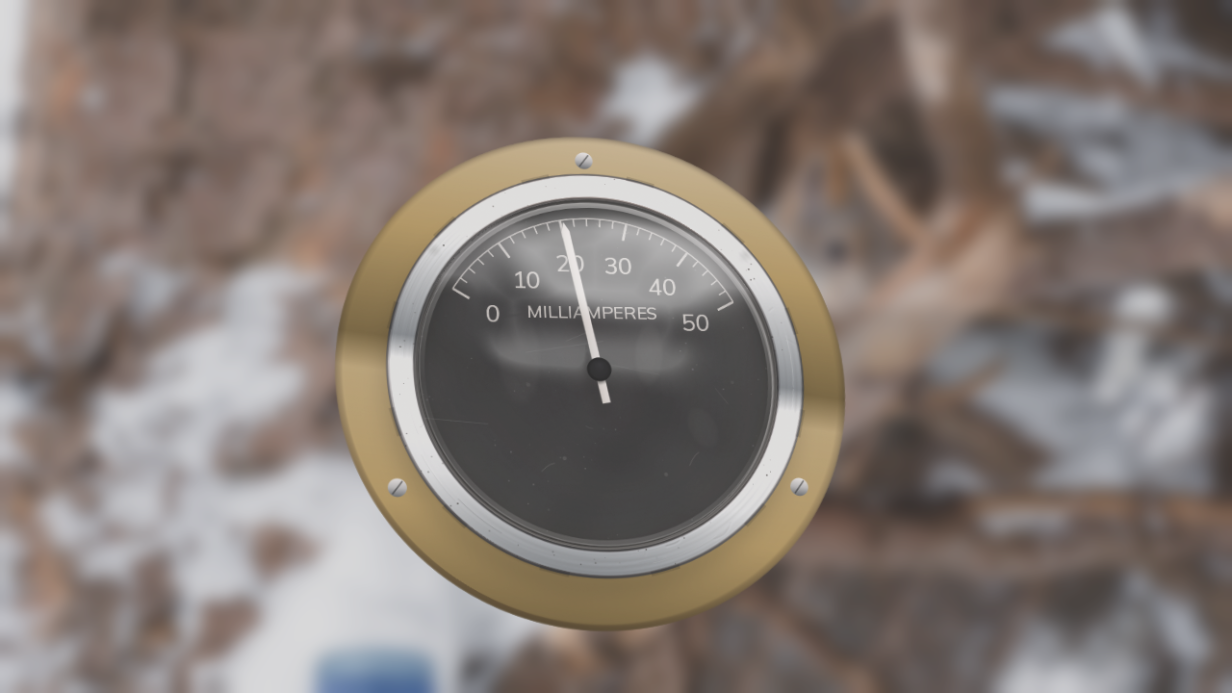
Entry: 20 mA
